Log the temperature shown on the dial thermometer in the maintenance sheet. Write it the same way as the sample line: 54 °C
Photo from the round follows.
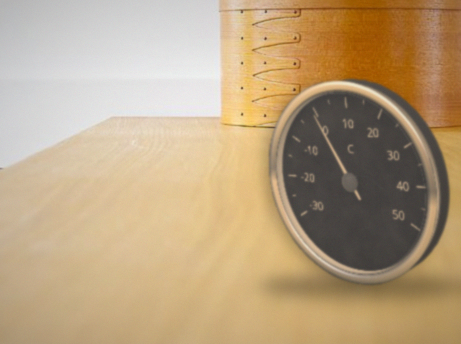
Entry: 0 °C
